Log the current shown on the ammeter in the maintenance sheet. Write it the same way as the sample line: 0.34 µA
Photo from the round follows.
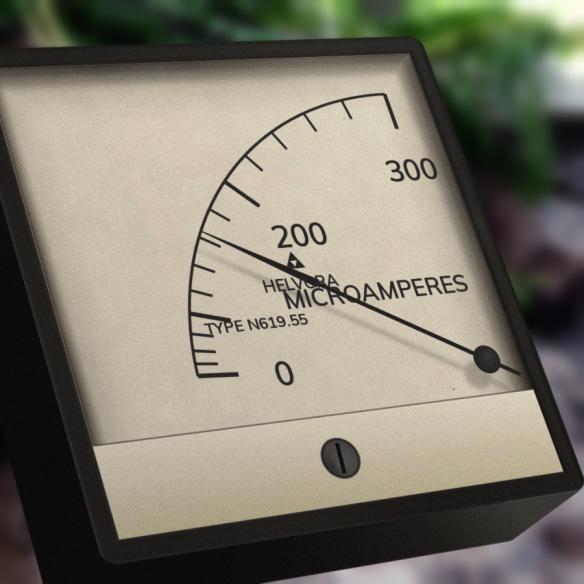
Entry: 160 µA
